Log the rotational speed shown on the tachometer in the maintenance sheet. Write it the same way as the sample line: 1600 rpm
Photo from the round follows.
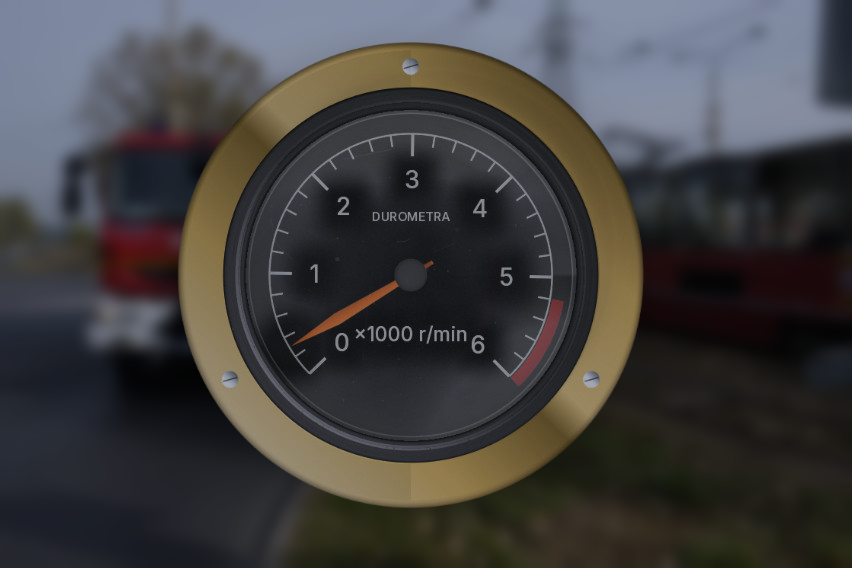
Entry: 300 rpm
